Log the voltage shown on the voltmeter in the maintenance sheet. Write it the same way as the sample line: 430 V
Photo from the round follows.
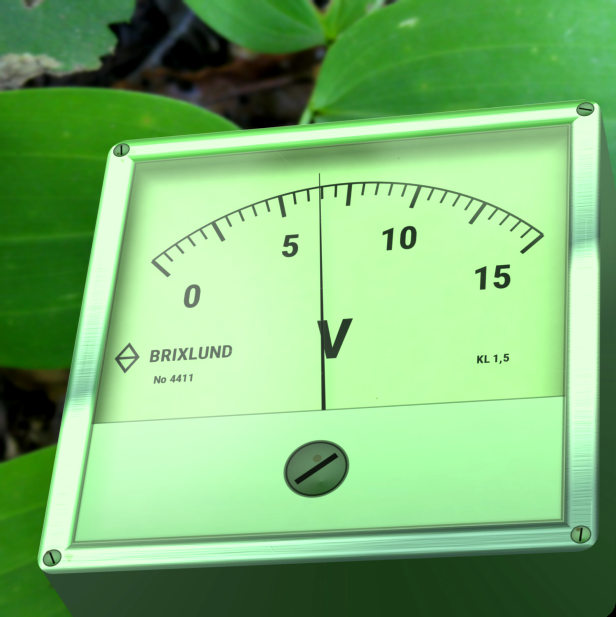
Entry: 6.5 V
